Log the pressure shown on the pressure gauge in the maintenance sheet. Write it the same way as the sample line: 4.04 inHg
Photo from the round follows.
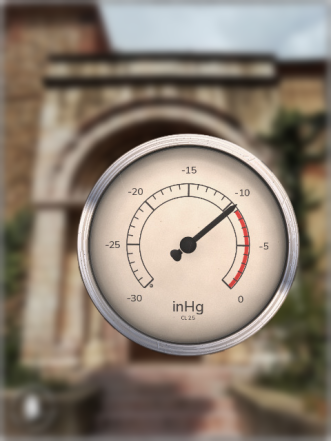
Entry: -9.5 inHg
